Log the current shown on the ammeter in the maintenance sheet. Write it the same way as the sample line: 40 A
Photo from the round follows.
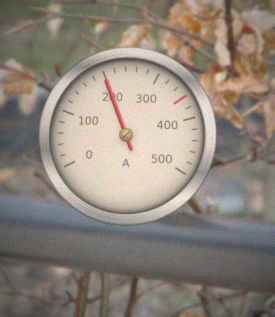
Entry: 200 A
